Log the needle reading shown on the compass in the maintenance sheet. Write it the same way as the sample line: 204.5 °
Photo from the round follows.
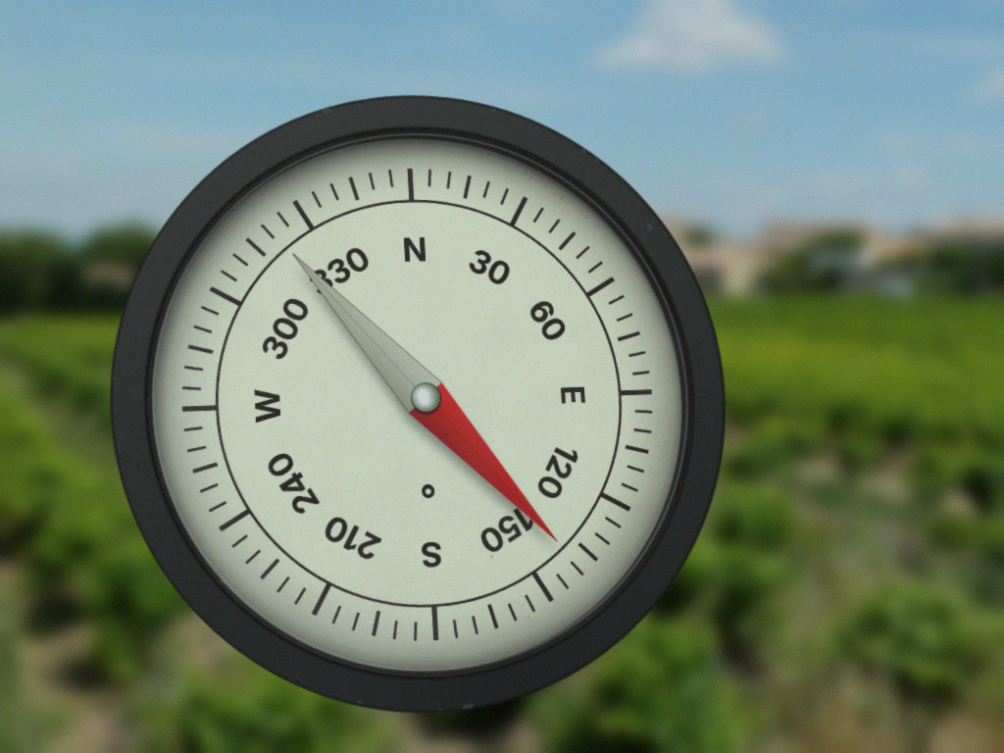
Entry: 140 °
